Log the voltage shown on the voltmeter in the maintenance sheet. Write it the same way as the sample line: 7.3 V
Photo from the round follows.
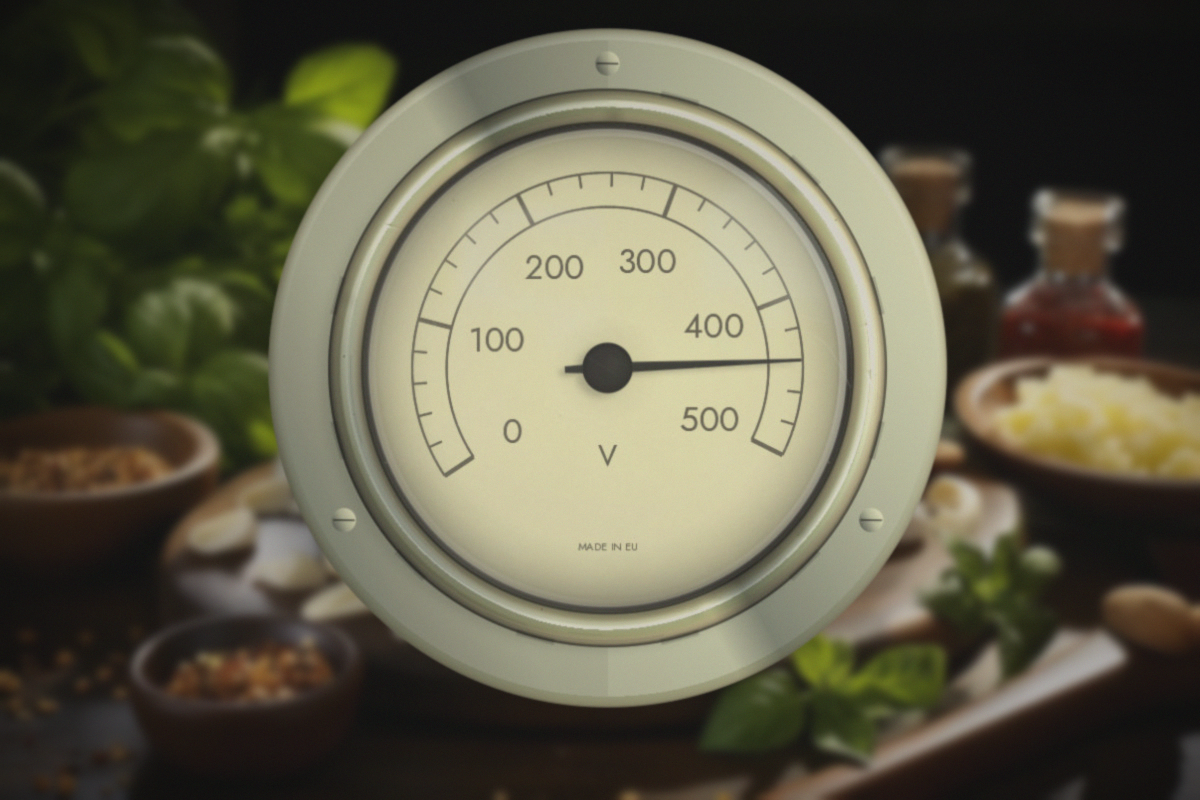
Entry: 440 V
